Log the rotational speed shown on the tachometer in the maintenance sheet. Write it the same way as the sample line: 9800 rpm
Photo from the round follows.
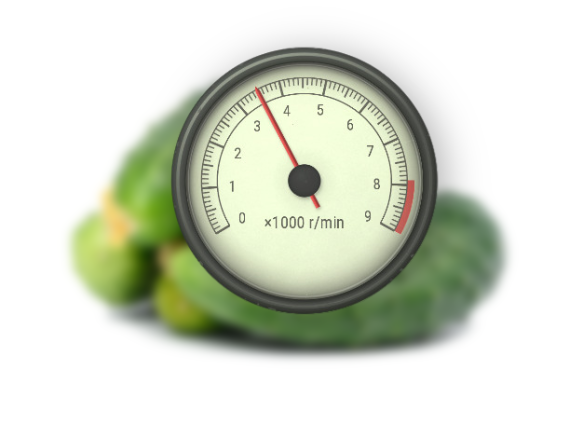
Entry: 3500 rpm
